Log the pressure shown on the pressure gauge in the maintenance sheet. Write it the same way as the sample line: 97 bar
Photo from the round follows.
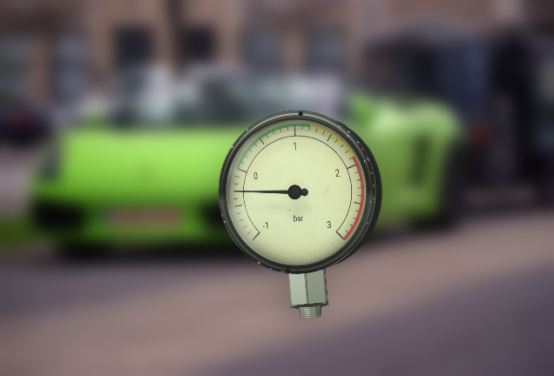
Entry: -0.3 bar
